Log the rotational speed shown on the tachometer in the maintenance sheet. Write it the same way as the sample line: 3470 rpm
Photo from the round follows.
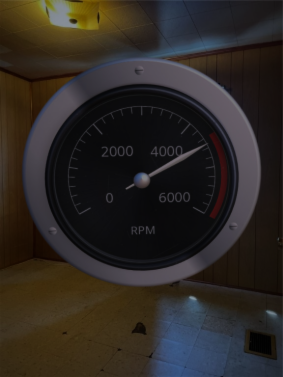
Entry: 4500 rpm
